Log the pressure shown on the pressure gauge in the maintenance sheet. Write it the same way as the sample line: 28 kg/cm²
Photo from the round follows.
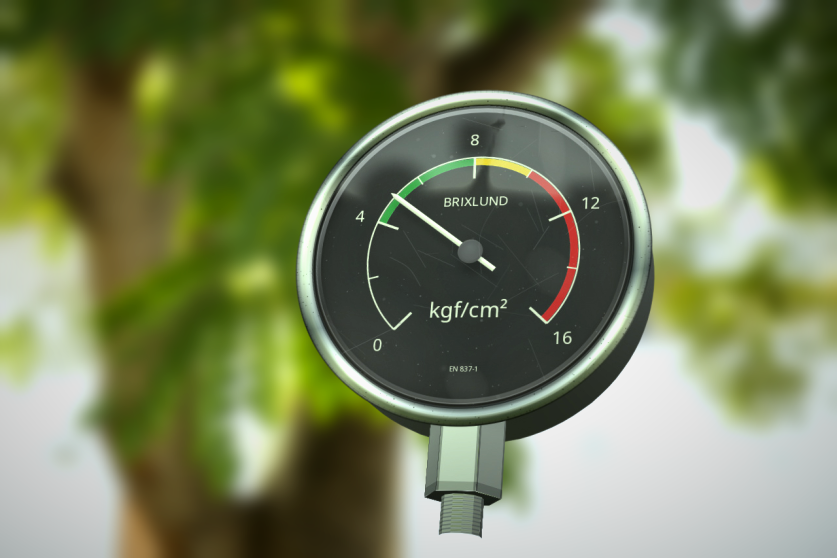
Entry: 5 kg/cm²
